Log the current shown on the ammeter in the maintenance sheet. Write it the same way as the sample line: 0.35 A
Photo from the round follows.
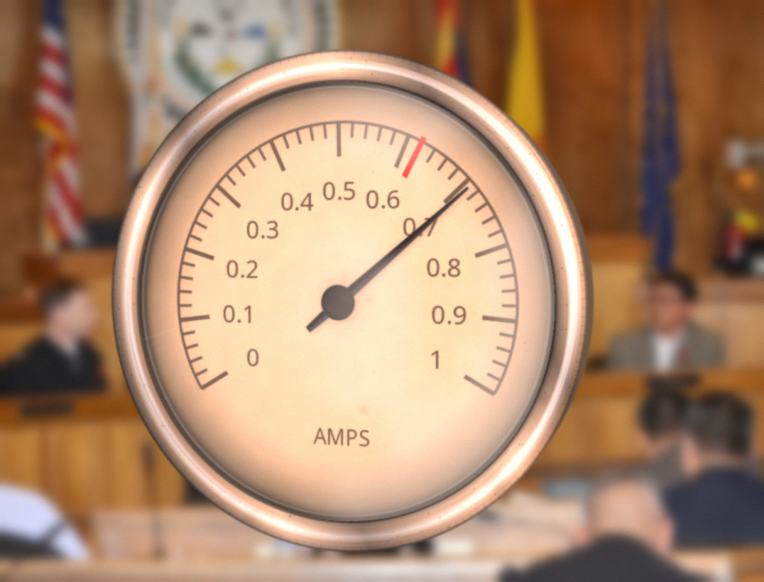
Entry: 0.71 A
